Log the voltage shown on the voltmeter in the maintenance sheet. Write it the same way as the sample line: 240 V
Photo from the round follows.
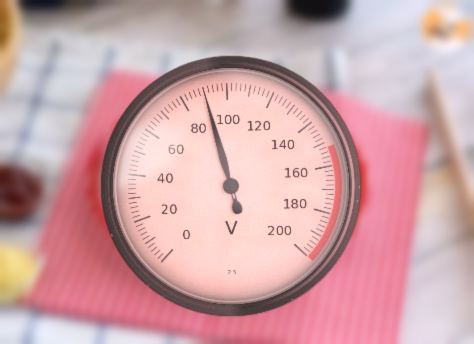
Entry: 90 V
